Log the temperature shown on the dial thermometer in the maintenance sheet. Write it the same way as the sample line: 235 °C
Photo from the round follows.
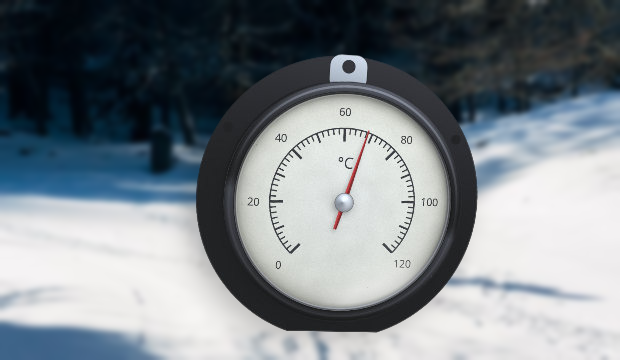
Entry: 68 °C
